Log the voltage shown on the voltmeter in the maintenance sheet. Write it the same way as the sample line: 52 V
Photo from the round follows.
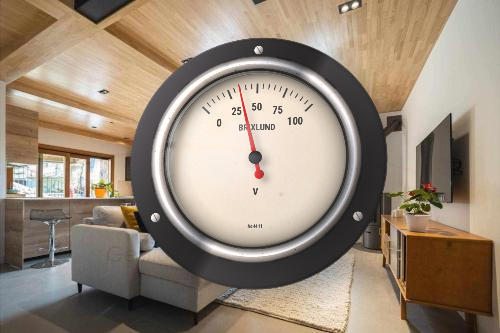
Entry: 35 V
